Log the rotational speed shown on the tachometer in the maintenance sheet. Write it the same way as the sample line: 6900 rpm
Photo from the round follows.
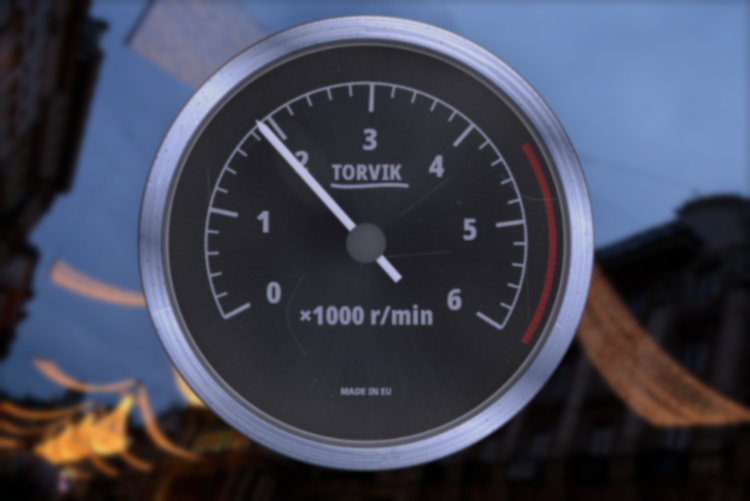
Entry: 1900 rpm
